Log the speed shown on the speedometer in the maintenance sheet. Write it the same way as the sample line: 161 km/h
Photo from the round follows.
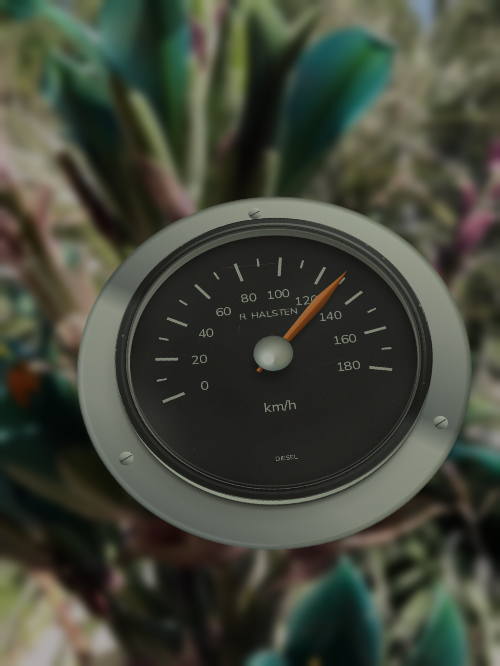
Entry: 130 km/h
